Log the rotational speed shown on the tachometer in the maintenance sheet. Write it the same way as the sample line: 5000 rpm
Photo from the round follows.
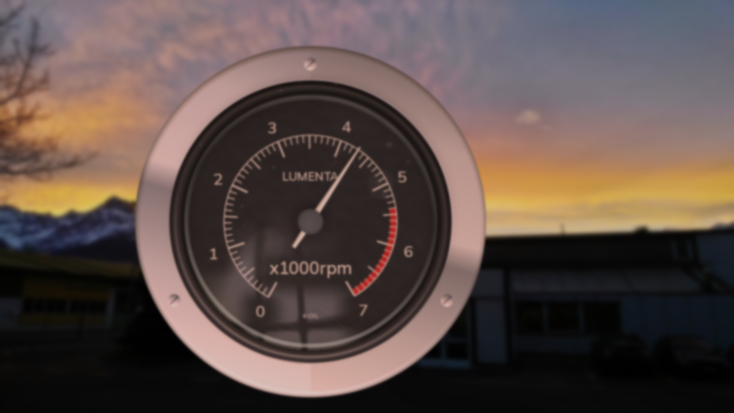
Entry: 4300 rpm
